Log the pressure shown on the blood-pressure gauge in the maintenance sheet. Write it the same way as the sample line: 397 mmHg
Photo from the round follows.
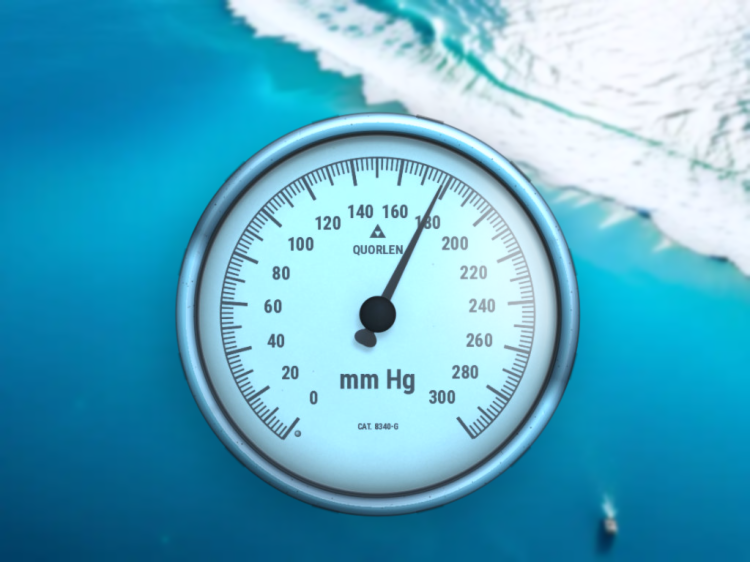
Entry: 178 mmHg
